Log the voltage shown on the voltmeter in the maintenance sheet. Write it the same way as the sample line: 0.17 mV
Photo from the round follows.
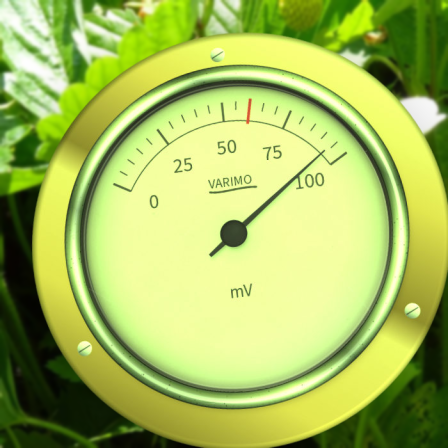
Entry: 95 mV
